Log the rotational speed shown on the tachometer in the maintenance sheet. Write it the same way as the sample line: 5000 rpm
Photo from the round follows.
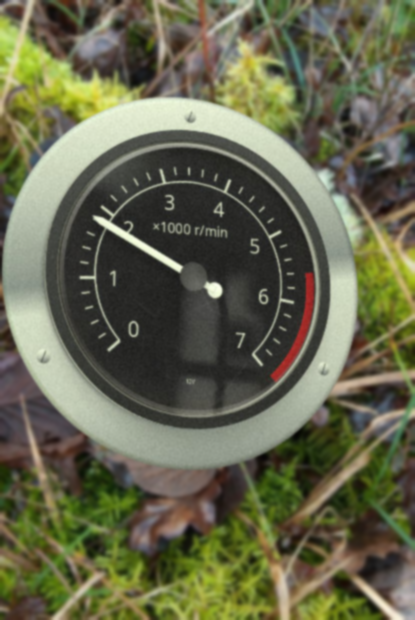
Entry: 1800 rpm
